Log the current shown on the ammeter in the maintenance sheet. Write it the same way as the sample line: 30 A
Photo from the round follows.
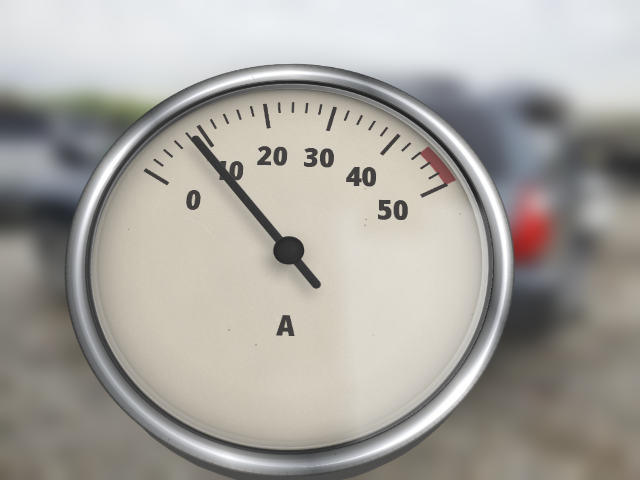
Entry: 8 A
